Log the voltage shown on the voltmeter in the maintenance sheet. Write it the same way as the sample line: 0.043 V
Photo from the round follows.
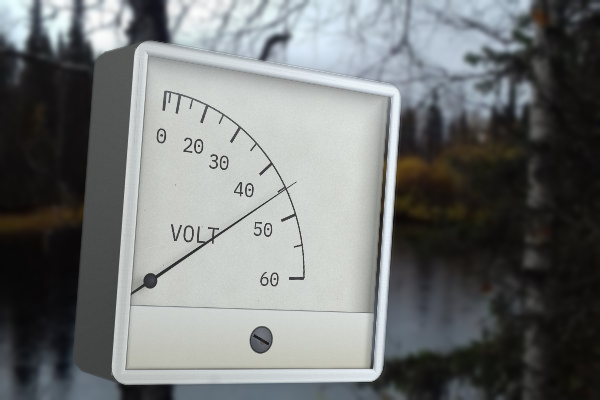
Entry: 45 V
